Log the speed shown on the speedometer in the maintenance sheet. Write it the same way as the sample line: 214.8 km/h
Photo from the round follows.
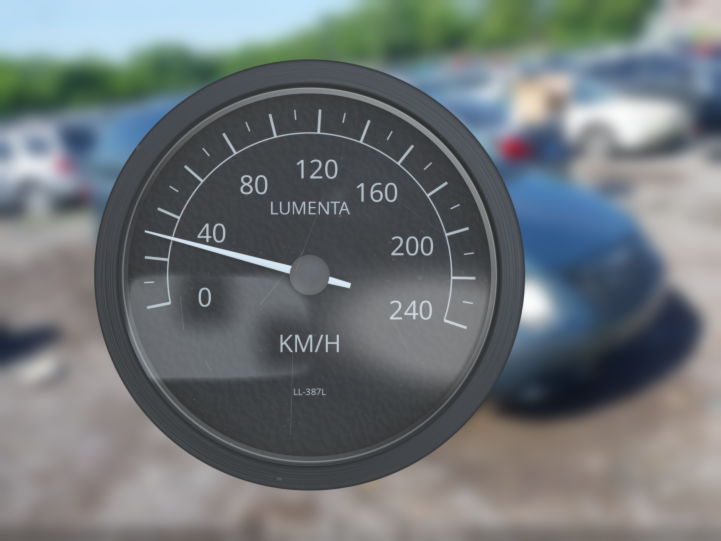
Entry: 30 km/h
